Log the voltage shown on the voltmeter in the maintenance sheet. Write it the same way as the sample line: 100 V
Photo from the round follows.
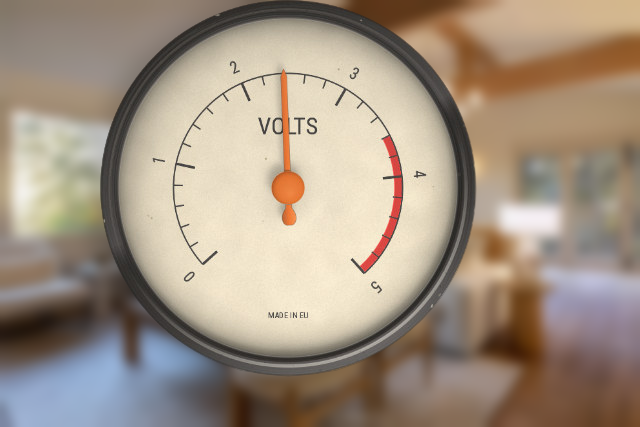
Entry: 2.4 V
